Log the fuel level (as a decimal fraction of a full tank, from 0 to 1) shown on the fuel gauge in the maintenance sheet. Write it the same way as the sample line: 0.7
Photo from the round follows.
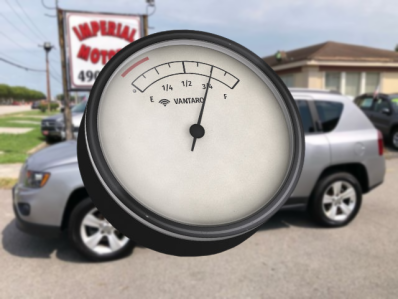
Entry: 0.75
